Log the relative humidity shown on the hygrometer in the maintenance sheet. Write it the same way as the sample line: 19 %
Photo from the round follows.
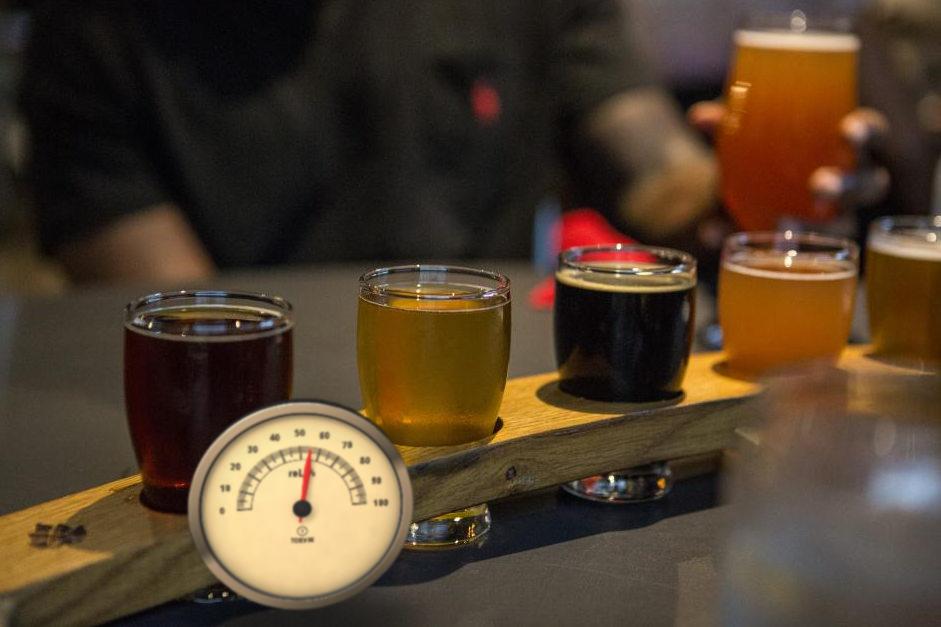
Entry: 55 %
